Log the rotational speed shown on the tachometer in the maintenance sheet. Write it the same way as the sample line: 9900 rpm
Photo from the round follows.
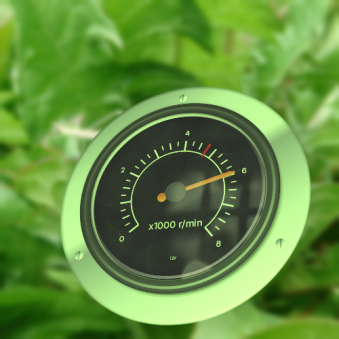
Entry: 6000 rpm
